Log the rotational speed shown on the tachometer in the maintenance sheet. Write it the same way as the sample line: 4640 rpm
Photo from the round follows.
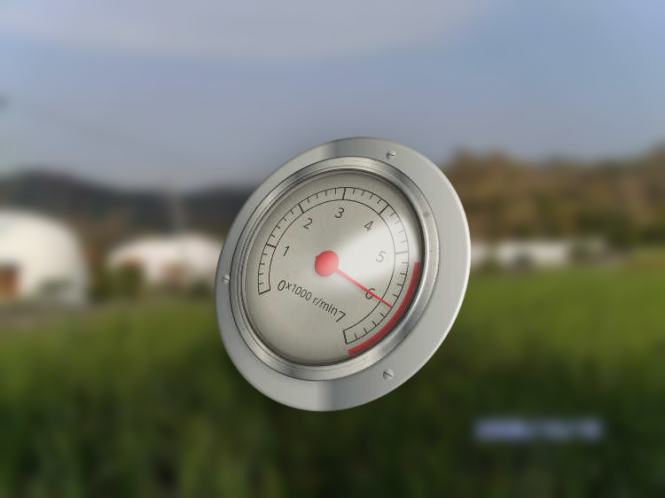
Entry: 6000 rpm
